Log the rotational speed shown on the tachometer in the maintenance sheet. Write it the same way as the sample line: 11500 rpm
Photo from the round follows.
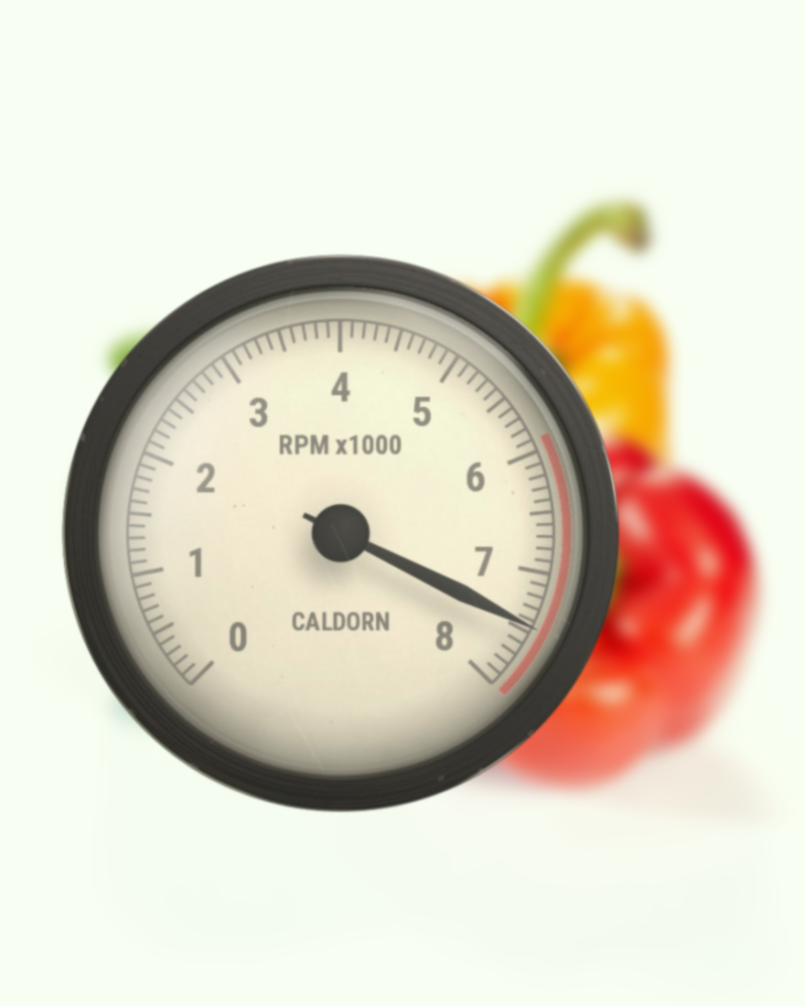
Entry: 7450 rpm
